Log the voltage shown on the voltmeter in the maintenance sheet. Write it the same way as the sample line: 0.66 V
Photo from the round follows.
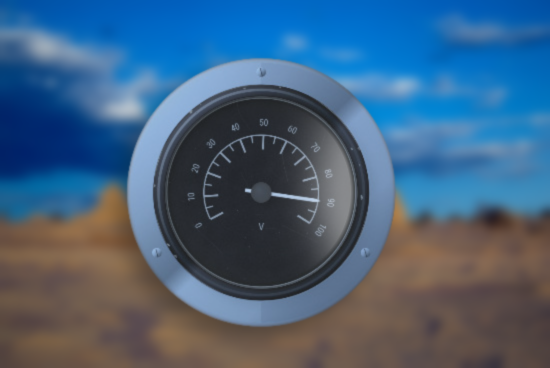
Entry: 90 V
